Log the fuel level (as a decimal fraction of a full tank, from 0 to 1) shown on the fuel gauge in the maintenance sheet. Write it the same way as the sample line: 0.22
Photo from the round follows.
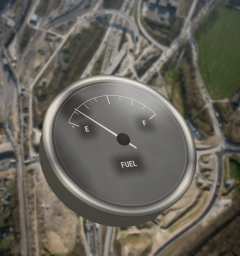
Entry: 0.125
